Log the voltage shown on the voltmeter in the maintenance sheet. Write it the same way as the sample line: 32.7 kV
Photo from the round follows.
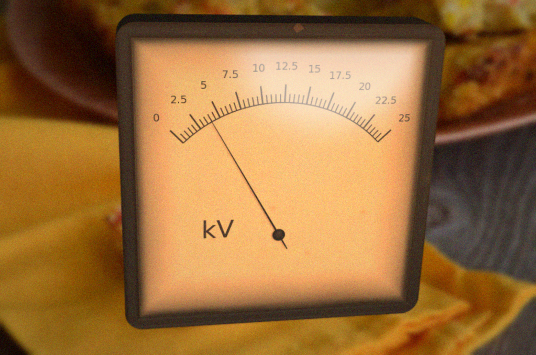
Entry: 4 kV
